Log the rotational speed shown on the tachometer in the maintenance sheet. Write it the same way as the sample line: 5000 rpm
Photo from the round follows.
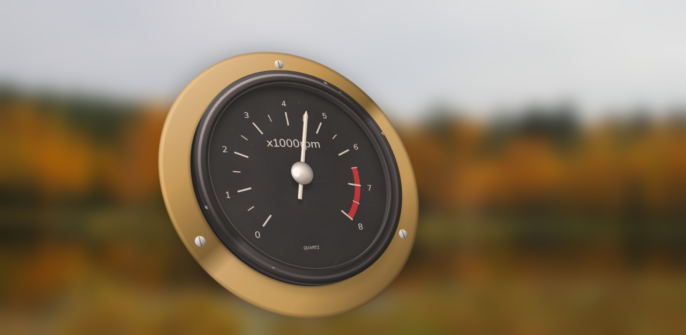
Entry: 4500 rpm
